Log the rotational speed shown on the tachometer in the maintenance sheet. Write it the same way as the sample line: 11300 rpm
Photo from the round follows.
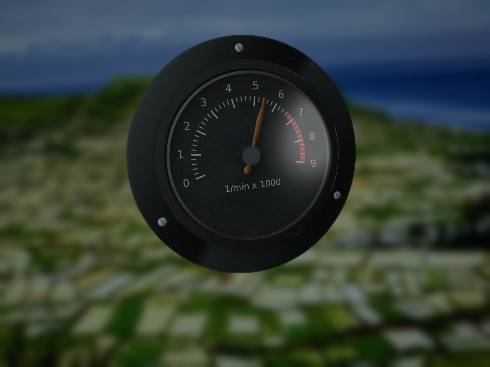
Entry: 5400 rpm
